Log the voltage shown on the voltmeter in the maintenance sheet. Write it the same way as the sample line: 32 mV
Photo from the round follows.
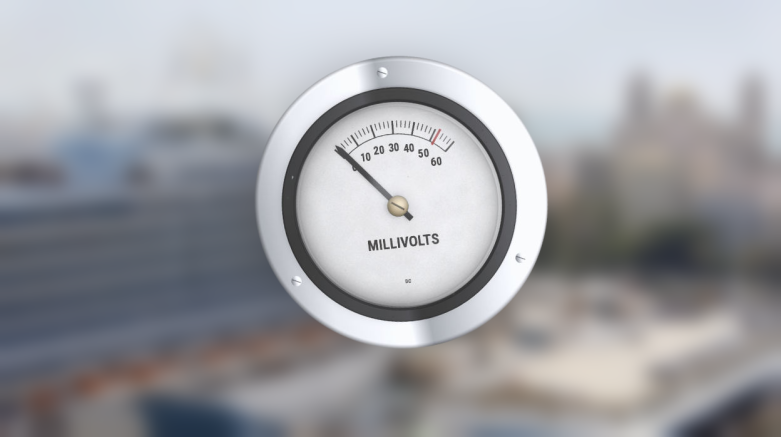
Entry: 2 mV
